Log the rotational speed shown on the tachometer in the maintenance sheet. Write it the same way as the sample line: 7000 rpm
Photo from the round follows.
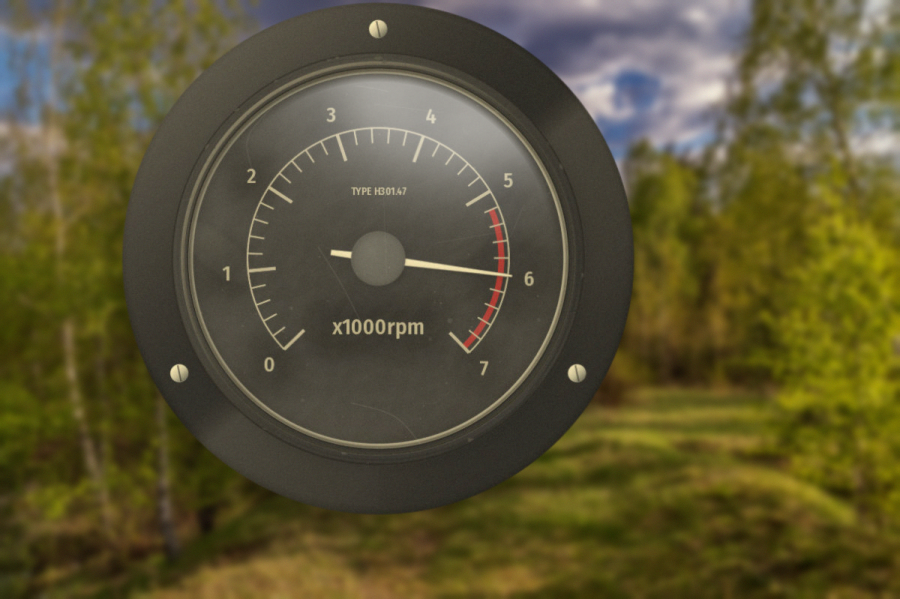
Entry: 6000 rpm
